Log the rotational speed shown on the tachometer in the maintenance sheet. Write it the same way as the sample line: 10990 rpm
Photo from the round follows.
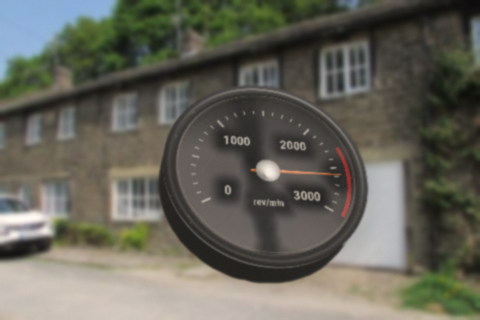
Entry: 2600 rpm
